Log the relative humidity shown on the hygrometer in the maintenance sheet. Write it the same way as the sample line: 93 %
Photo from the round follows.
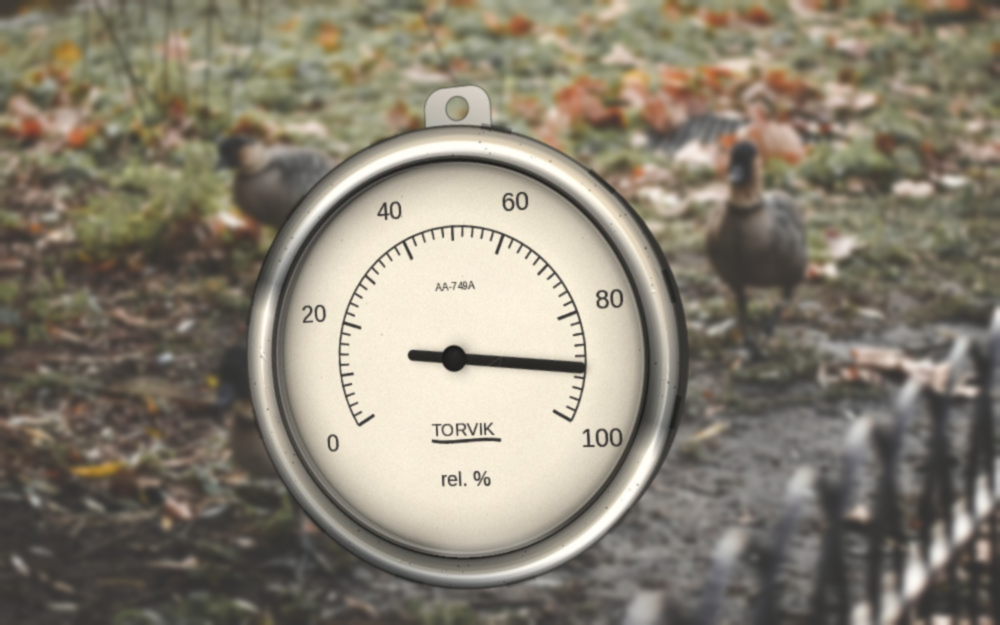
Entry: 90 %
